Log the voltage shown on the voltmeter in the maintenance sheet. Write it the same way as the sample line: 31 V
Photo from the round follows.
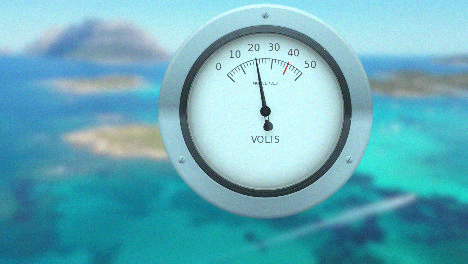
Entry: 20 V
